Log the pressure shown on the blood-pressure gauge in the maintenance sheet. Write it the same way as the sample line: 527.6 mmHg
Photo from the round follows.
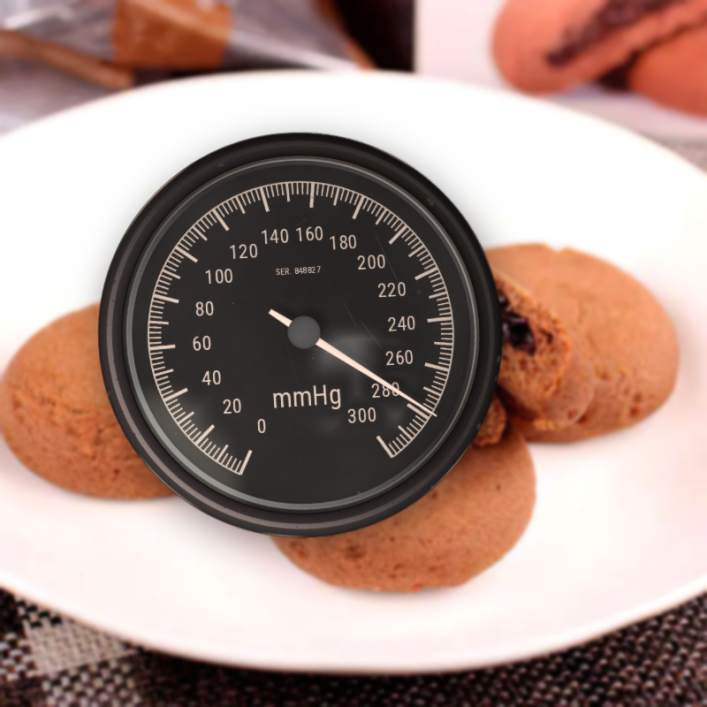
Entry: 278 mmHg
